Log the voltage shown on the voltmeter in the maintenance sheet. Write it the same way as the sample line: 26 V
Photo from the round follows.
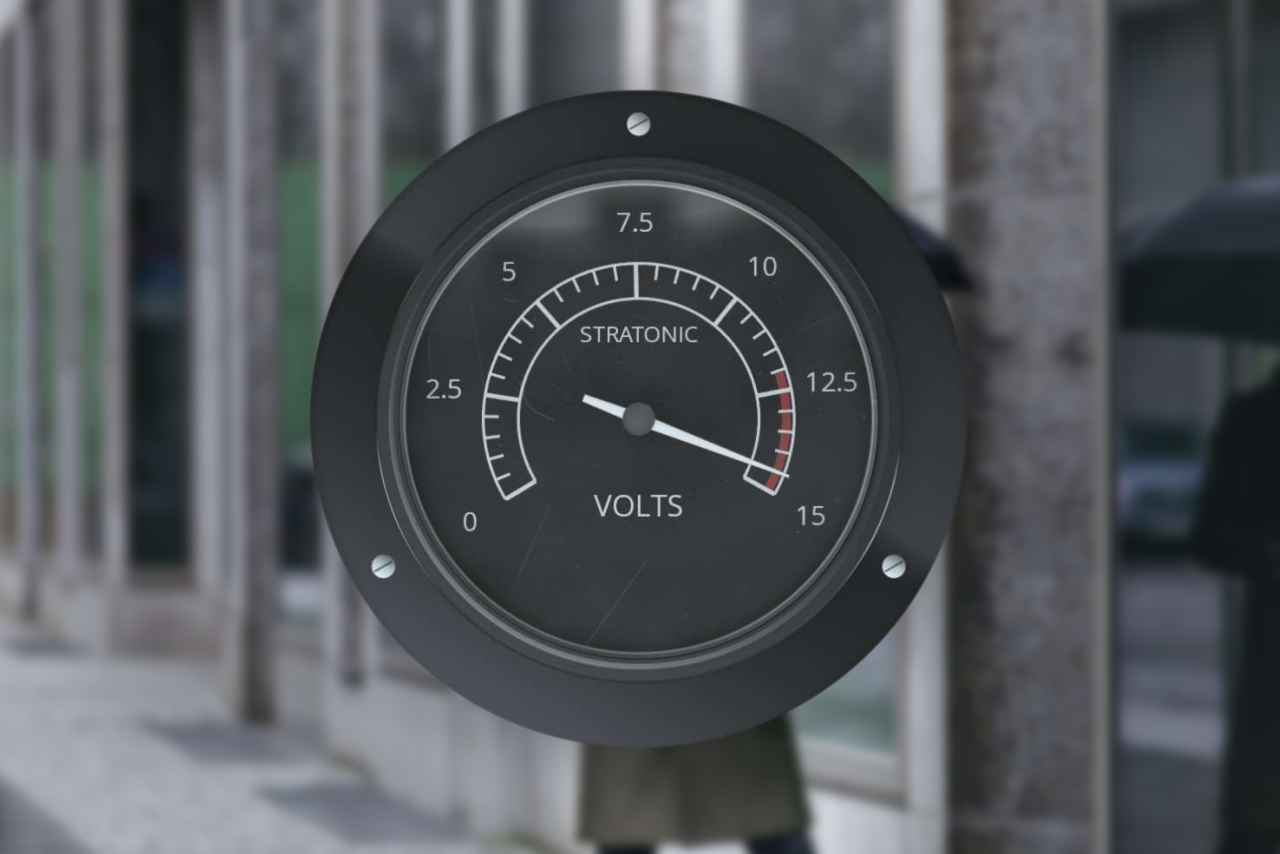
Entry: 14.5 V
